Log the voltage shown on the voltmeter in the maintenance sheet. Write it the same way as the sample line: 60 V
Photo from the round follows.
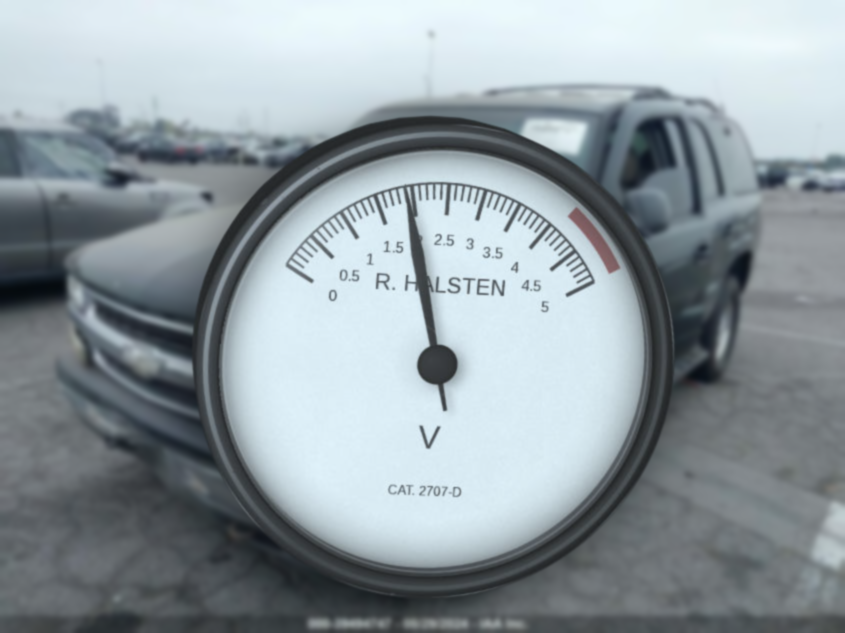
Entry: 1.9 V
